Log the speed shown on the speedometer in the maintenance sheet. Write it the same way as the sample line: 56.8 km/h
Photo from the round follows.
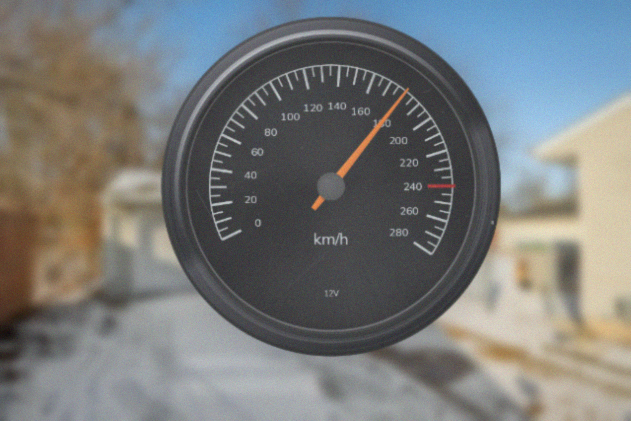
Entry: 180 km/h
